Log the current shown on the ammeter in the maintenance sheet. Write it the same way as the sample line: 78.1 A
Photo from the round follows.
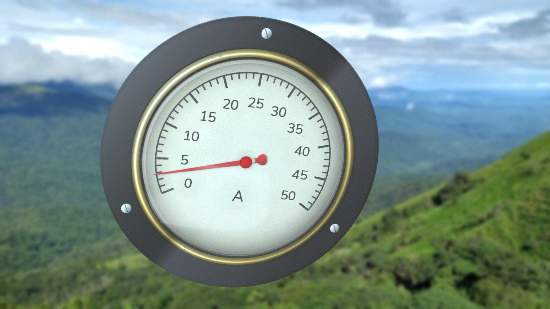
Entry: 3 A
